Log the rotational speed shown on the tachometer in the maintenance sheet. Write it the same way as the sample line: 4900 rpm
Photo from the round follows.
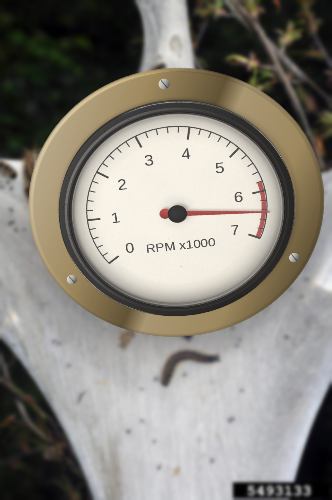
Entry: 6400 rpm
